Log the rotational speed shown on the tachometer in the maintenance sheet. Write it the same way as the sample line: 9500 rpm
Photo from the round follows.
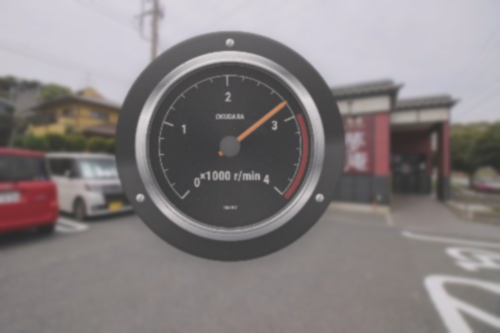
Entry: 2800 rpm
